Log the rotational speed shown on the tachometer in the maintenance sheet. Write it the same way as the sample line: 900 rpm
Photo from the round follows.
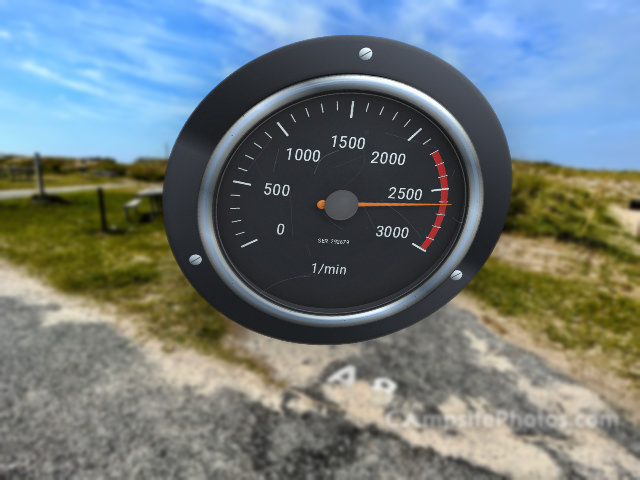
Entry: 2600 rpm
